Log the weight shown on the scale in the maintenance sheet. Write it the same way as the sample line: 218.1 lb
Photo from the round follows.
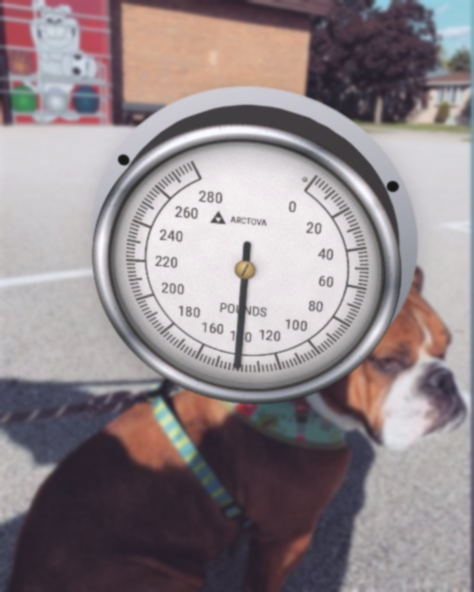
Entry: 140 lb
